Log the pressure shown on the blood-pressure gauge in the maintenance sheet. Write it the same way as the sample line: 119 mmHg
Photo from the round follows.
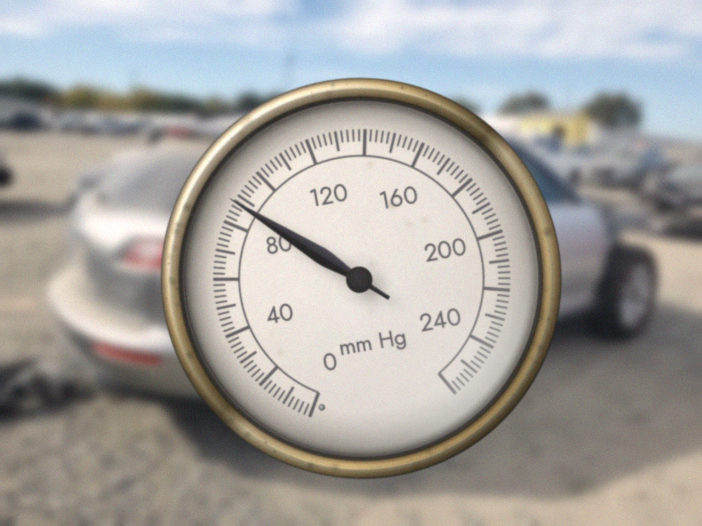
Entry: 88 mmHg
